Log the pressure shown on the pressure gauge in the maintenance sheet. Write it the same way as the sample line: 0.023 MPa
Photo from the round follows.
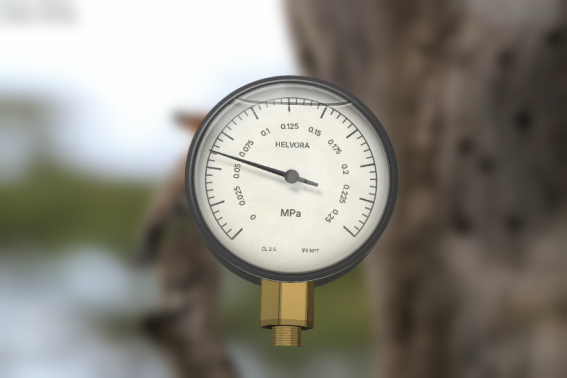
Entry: 0.06 MPa
